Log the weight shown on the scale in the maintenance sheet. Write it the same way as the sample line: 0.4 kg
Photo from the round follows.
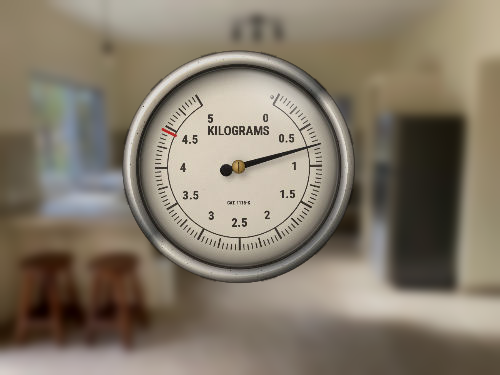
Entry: 0.75 kg
